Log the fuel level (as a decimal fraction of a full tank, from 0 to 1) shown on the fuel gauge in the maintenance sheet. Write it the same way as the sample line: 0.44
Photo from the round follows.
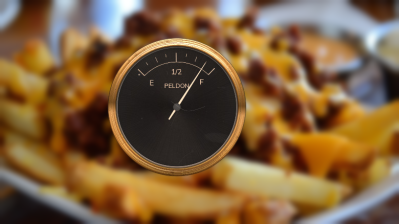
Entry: 0.875
